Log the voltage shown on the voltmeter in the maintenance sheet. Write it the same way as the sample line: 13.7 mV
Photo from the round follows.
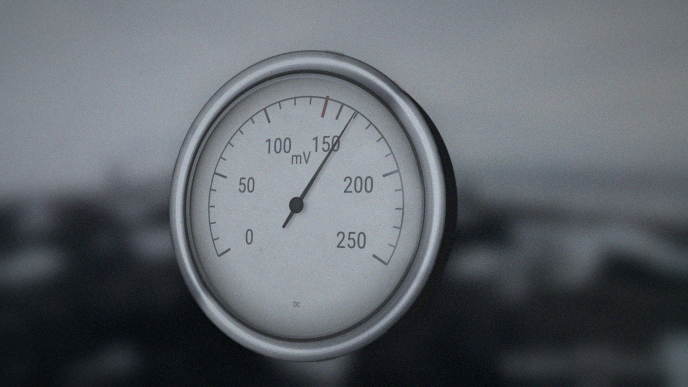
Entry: 160 mV
